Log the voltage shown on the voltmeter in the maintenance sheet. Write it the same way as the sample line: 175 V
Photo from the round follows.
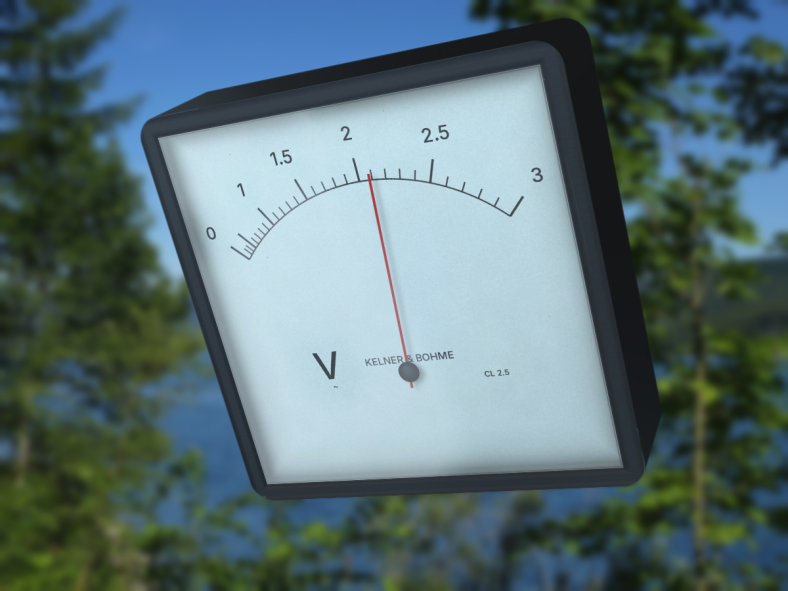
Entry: 2.1 V
